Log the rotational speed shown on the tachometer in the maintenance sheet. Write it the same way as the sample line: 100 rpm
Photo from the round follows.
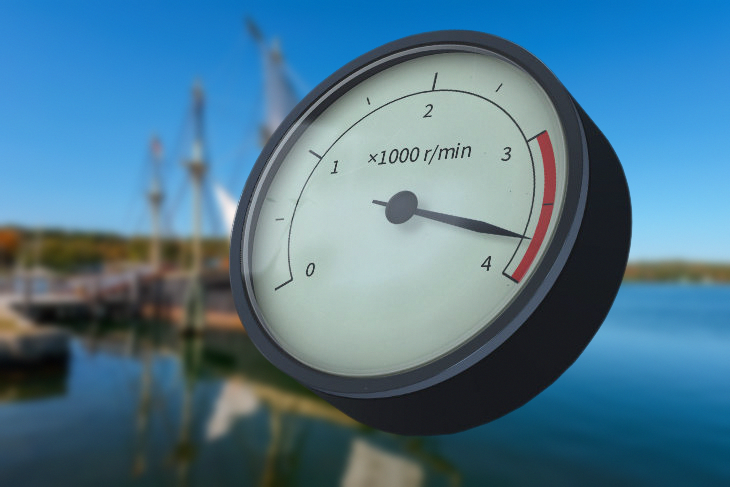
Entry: 3750 rpm
